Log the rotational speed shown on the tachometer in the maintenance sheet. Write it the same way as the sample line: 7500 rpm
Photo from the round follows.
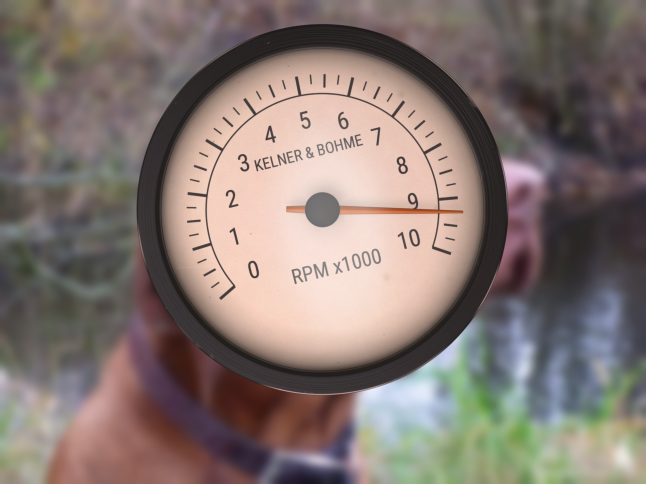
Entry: 9250 rpm
